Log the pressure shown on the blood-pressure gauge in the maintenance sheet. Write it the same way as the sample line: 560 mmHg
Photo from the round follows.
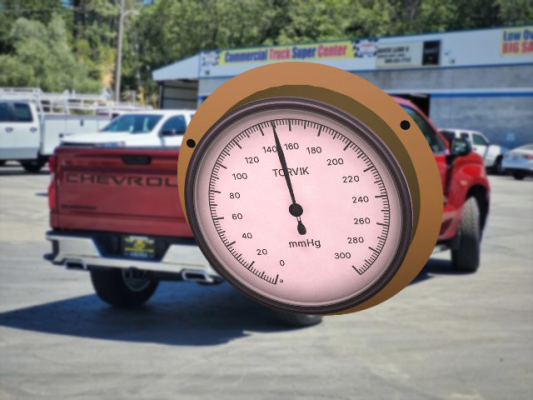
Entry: 150 mmHg
